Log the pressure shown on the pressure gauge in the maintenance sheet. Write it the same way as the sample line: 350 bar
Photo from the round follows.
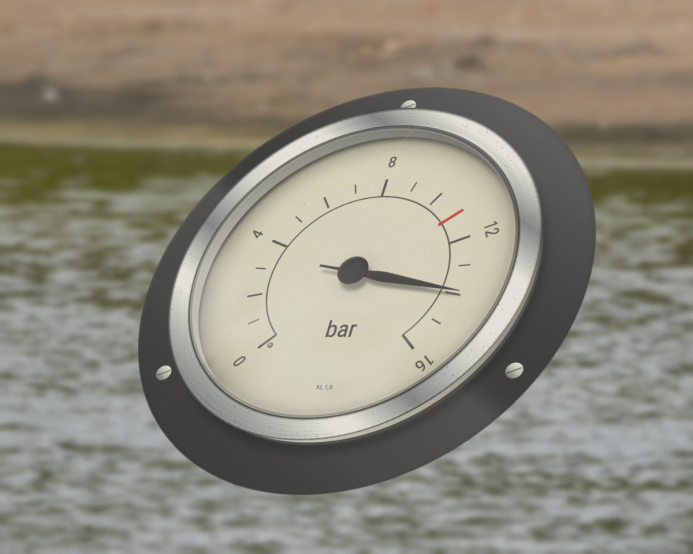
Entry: 14 bar
